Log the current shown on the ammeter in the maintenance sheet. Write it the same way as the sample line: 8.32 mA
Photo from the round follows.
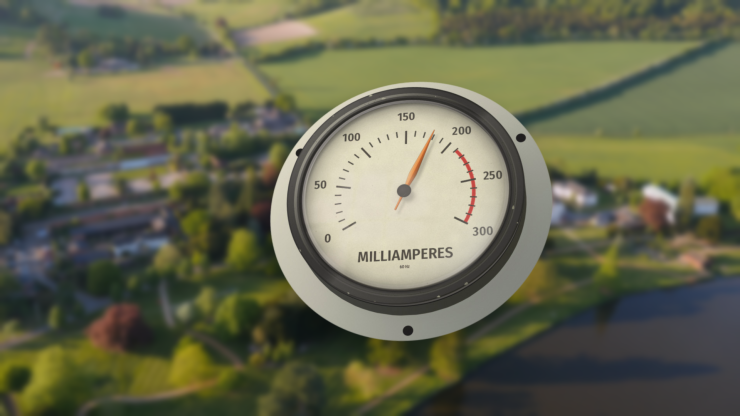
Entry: 180 mA
